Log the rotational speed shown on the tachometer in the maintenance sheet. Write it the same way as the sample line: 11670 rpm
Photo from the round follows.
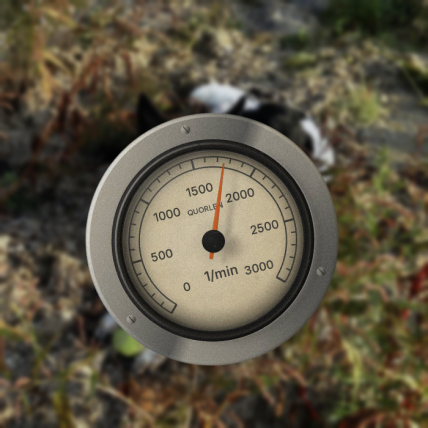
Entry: 1750 rpm
